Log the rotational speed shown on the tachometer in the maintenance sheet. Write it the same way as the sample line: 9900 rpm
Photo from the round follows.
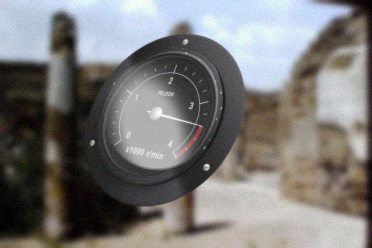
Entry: 3400 rpm
